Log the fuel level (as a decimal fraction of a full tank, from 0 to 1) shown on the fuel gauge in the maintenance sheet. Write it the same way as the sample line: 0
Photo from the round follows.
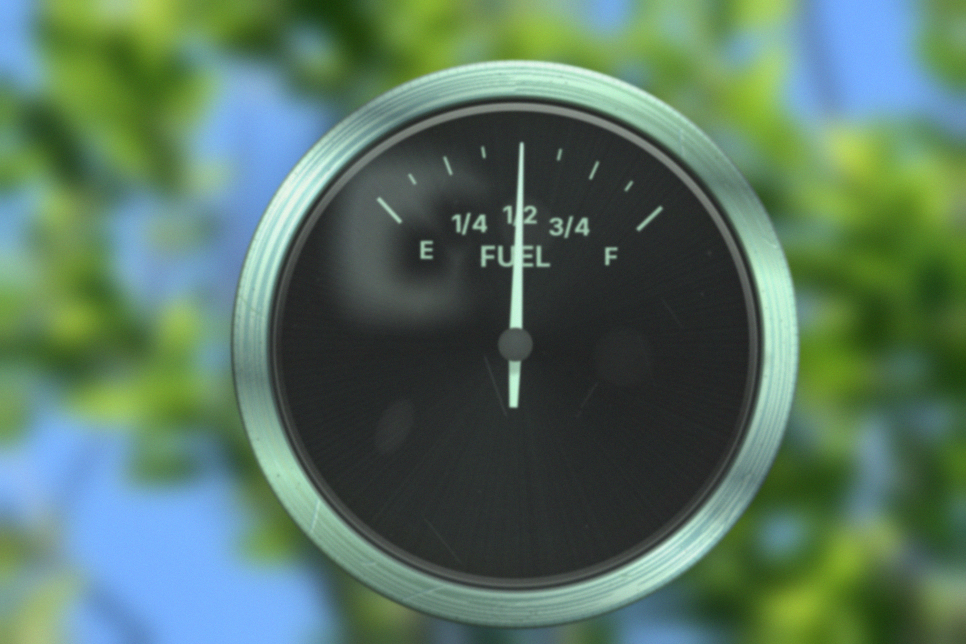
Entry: 0.5
